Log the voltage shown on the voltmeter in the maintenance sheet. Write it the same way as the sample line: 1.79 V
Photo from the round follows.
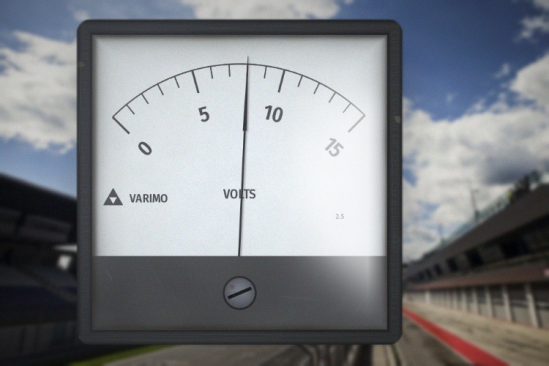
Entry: 8 V
